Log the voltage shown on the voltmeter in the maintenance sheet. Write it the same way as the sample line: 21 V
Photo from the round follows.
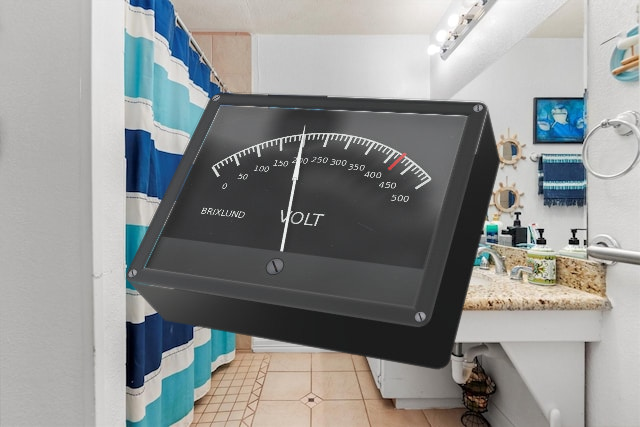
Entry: 200 V
